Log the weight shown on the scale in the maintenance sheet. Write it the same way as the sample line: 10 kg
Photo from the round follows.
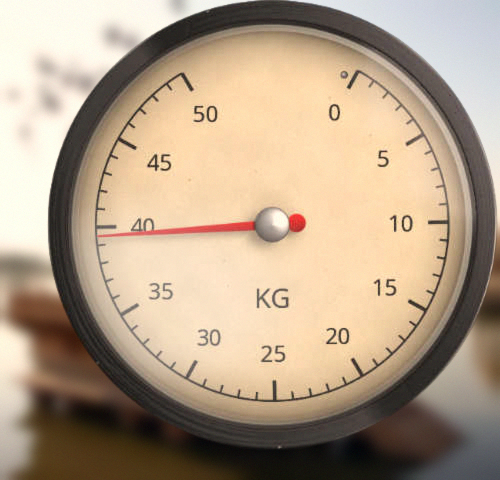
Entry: 39.5 kg
